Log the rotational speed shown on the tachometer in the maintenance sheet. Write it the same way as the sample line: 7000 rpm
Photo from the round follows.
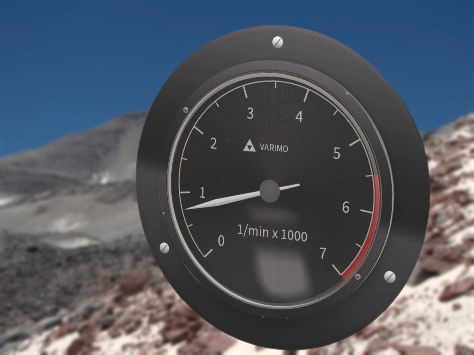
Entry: 750 rpm
